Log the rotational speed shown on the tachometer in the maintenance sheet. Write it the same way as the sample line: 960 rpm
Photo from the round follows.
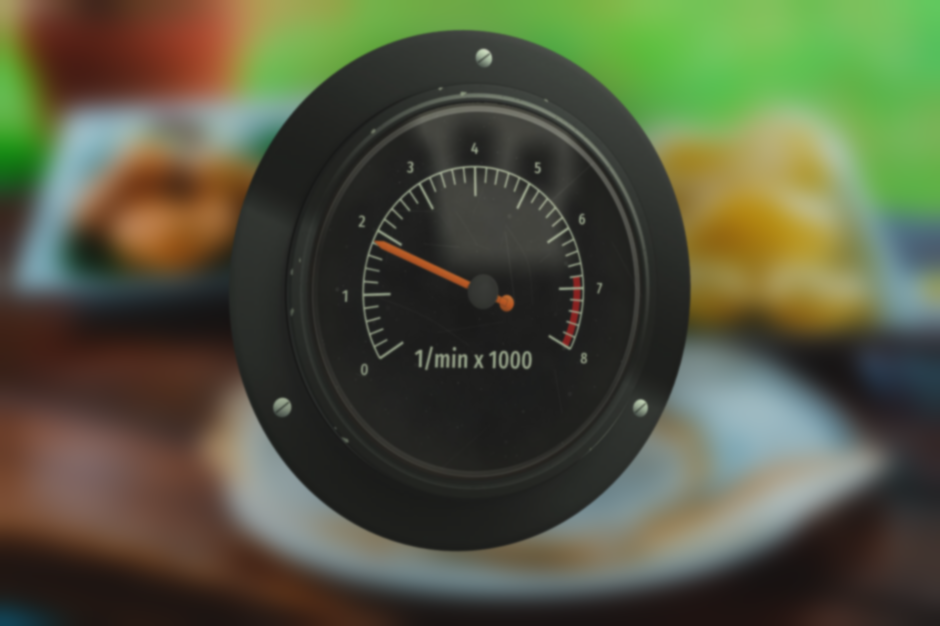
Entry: 1800 rpm
